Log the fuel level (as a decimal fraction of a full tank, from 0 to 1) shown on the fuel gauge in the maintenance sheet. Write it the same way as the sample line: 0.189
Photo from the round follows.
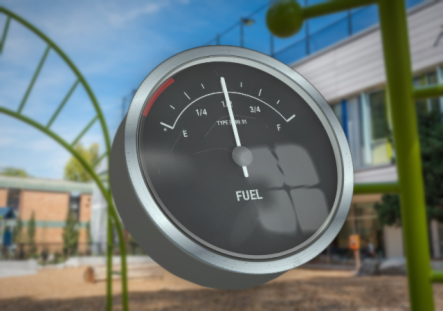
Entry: 0.5
